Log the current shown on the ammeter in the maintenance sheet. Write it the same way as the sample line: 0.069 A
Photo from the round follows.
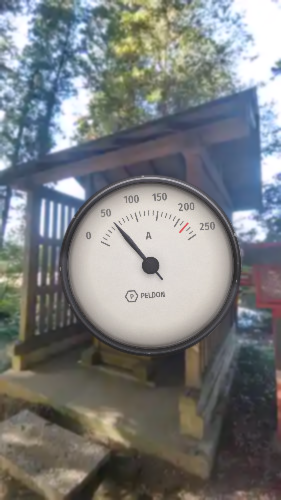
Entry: 50 A
